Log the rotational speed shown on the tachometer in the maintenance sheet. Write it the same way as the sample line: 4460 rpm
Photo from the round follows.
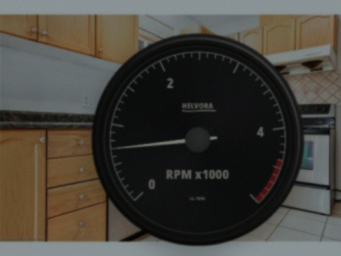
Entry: 700 rpm
